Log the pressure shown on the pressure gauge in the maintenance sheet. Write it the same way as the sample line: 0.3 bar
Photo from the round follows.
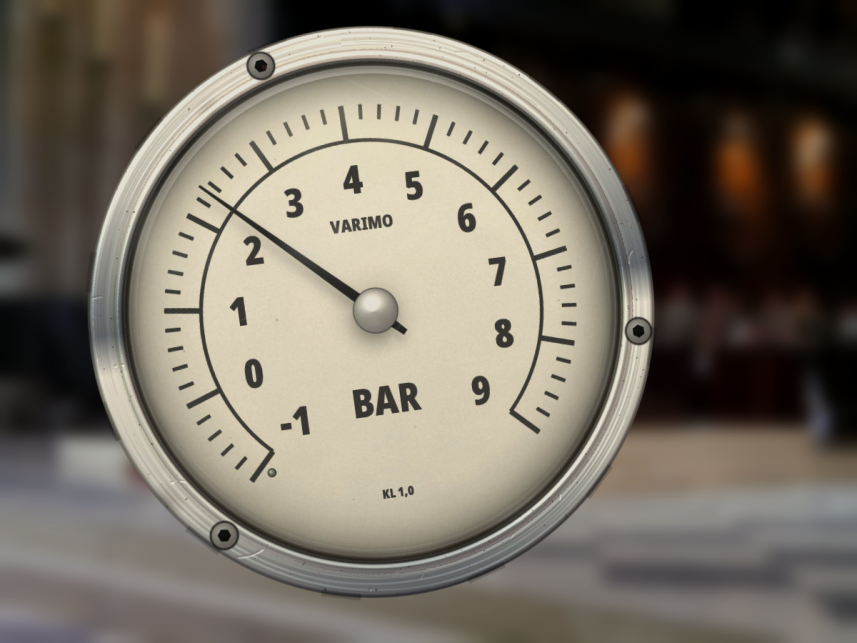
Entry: 2.3 bar
